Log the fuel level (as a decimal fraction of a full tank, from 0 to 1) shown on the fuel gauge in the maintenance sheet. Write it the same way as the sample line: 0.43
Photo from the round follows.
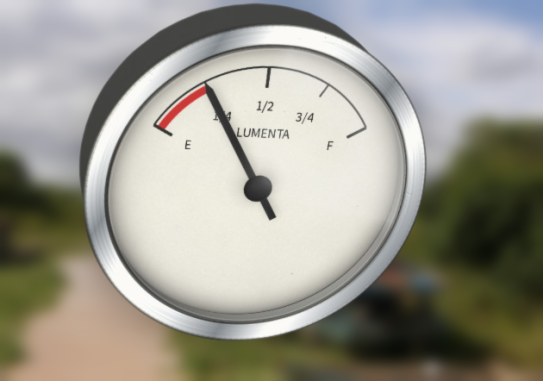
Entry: 0.25
